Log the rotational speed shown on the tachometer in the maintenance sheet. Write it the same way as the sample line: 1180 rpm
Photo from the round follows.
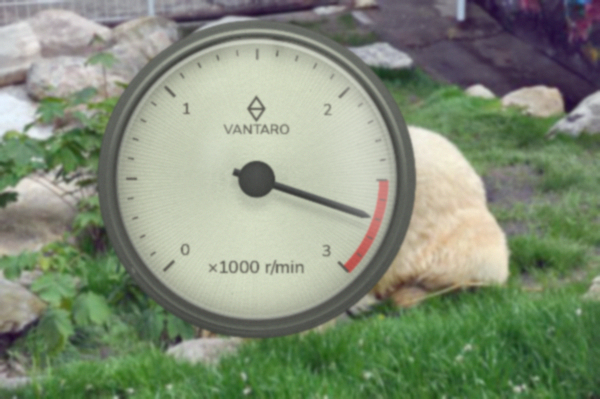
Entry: 2700 rpm
